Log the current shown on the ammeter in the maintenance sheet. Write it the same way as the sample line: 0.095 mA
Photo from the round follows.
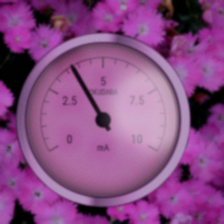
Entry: 3.75 mA
